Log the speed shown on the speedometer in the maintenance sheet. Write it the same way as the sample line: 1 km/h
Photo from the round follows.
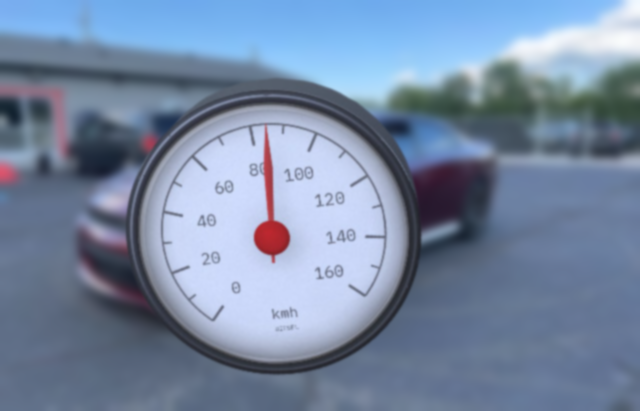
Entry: 85 km/h
